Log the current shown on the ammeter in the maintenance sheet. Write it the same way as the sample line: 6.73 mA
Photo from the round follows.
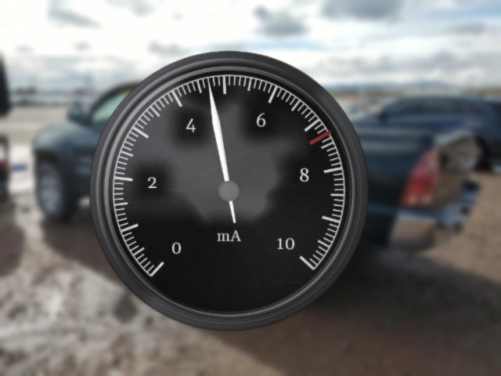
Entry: 4.7 mA
